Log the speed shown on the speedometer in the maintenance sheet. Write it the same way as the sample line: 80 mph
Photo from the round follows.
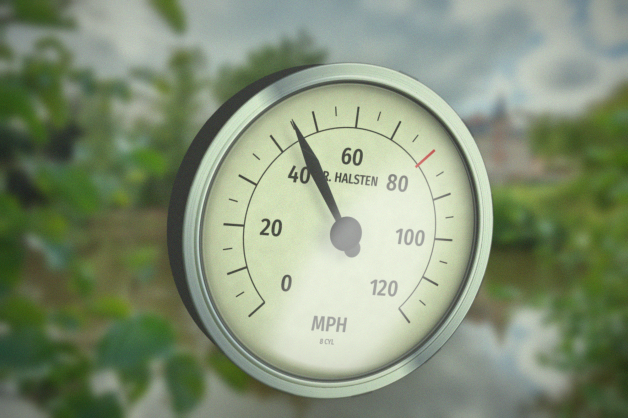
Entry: 45 mph
